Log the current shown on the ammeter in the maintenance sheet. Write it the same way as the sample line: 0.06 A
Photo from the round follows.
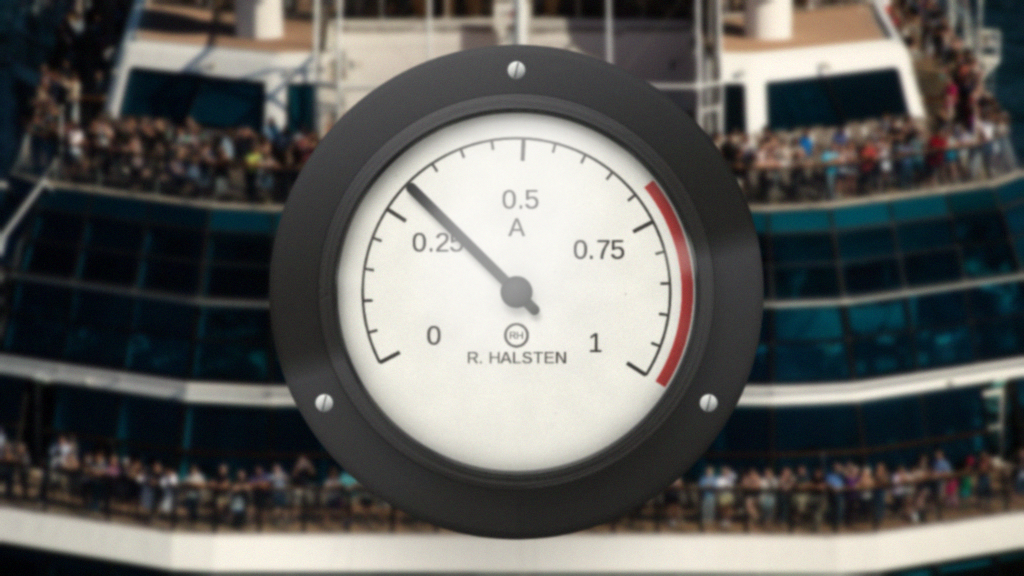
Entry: 0.3 A
